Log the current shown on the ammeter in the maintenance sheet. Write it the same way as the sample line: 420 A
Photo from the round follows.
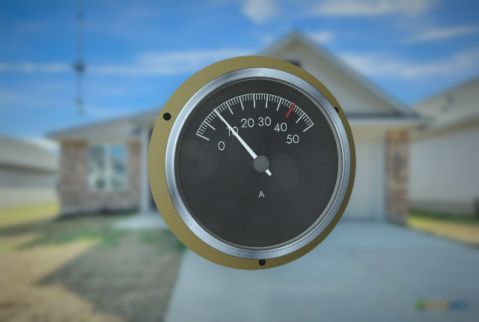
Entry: 10 A
